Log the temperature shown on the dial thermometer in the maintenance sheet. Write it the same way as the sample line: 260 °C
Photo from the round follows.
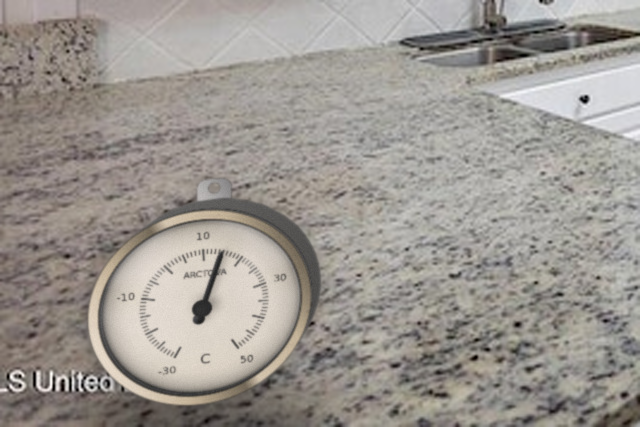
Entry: 15 °C
